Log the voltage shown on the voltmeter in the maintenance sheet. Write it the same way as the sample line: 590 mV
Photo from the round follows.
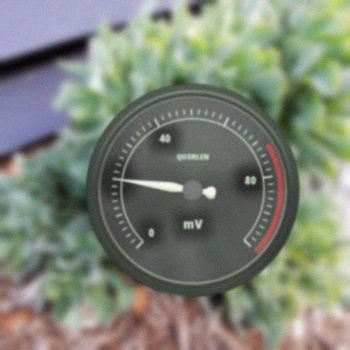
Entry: 20 mV
